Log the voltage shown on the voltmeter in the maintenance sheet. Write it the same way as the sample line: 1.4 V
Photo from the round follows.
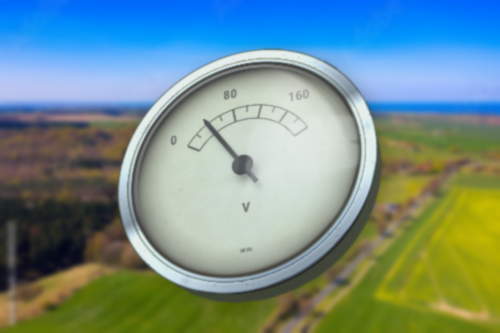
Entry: 40 V
